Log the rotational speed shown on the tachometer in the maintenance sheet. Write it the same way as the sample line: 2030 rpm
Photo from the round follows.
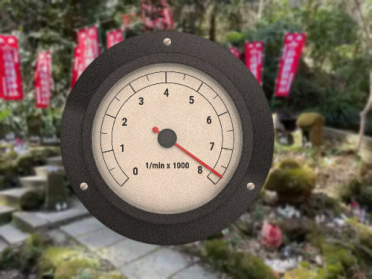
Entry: 7750 rpm
